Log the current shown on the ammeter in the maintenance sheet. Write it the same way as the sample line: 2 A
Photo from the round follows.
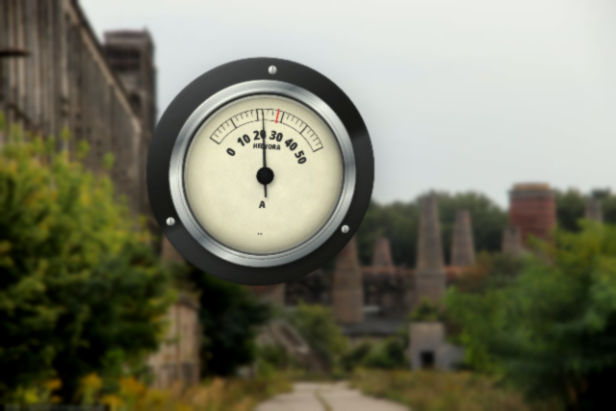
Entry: 22 A
